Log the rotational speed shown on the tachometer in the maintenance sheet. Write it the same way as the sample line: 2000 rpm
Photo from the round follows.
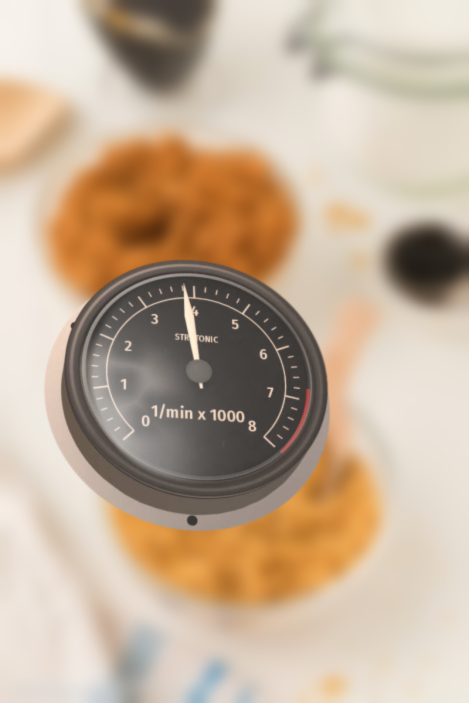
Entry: 3800 rpm
